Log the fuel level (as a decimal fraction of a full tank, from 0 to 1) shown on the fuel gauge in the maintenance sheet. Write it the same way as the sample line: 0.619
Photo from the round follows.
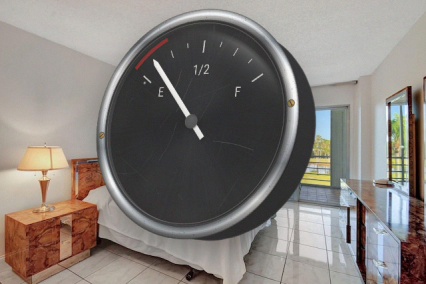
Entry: 0.125
